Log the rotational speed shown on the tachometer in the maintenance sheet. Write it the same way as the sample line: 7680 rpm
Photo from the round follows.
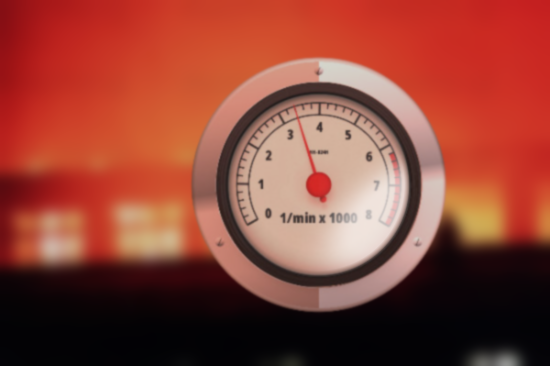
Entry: 3400 rpm
